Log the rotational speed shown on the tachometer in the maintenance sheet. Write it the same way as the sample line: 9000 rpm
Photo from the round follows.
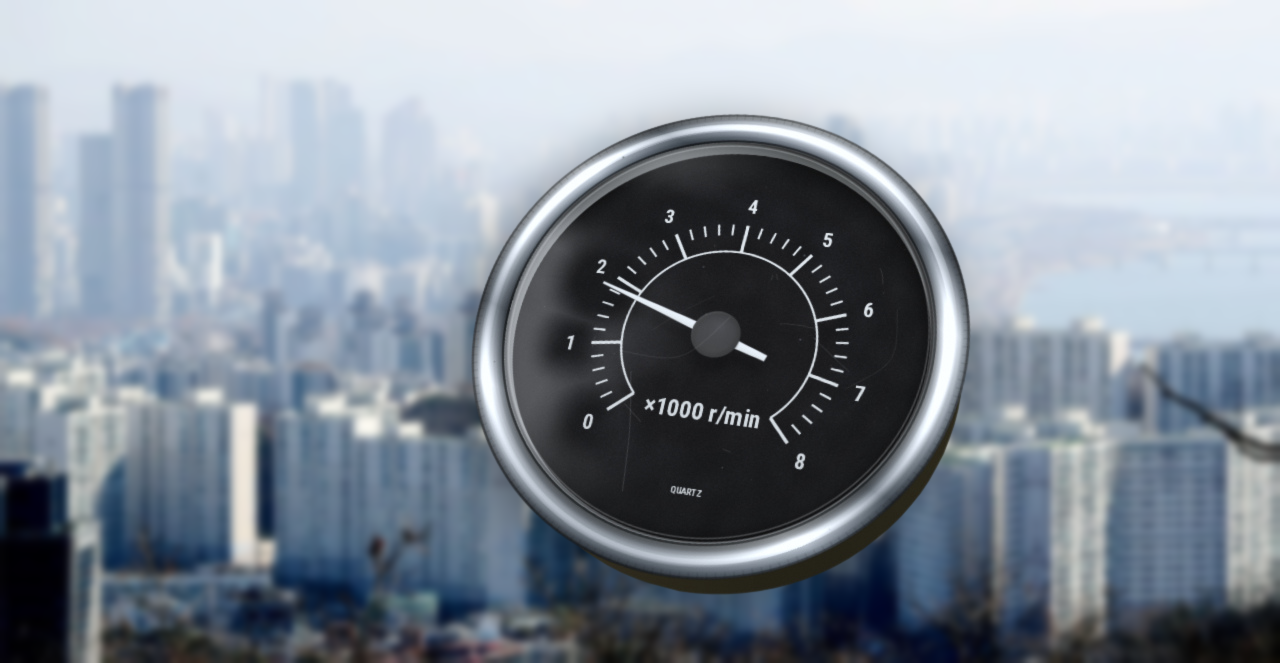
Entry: 1800 rpm
